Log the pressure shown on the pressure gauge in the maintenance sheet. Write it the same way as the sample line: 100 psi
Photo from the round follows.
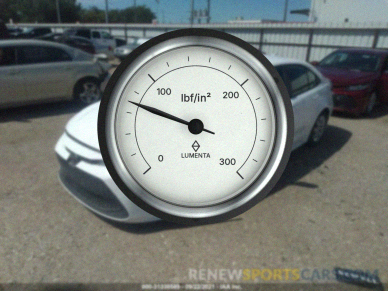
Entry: 70 psi
